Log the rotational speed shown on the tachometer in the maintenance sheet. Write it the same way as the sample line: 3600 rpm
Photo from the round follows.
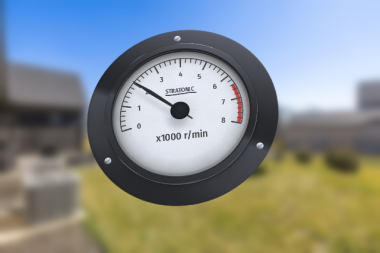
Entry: 2000 rpm
